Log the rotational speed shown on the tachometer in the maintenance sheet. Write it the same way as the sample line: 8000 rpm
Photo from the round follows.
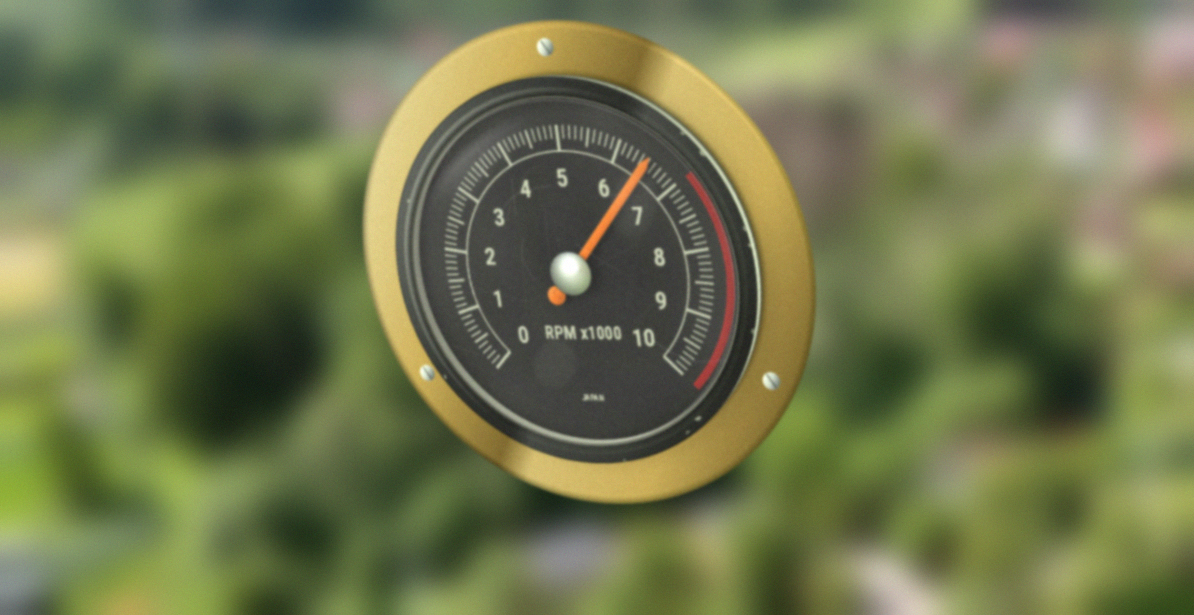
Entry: 6500 rpm
